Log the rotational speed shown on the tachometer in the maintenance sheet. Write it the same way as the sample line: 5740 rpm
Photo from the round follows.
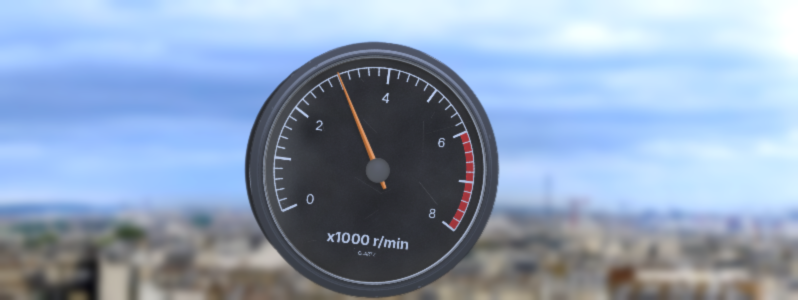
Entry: 3000 rpm
